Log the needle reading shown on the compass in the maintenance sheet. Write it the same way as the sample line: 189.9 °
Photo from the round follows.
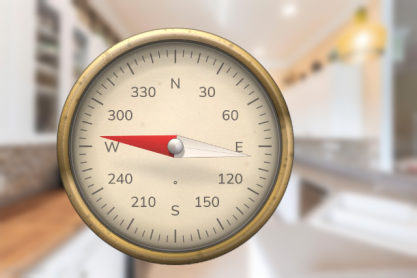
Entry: 277.5 °
